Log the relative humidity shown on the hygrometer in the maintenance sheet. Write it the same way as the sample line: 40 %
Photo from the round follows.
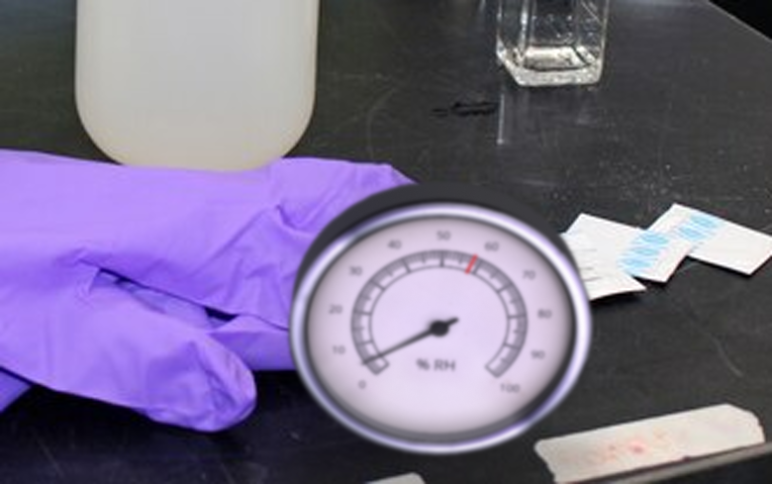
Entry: 5 %
